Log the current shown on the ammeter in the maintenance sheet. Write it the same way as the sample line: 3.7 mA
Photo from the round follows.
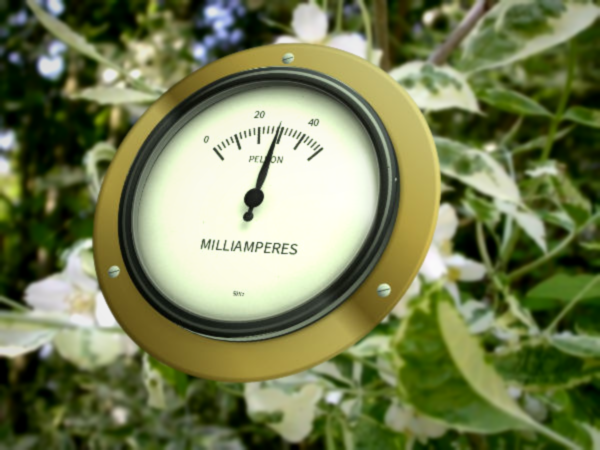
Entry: 30 mA
